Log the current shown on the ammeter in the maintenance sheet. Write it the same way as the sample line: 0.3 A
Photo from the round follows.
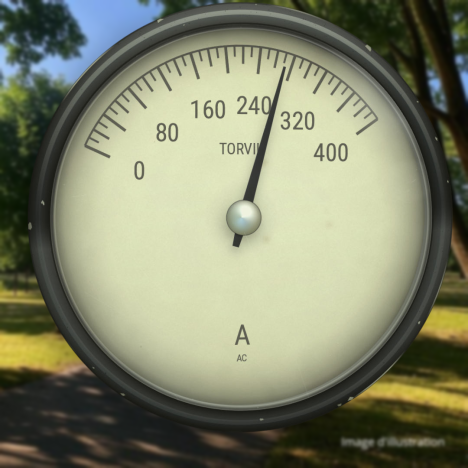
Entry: 270 A
